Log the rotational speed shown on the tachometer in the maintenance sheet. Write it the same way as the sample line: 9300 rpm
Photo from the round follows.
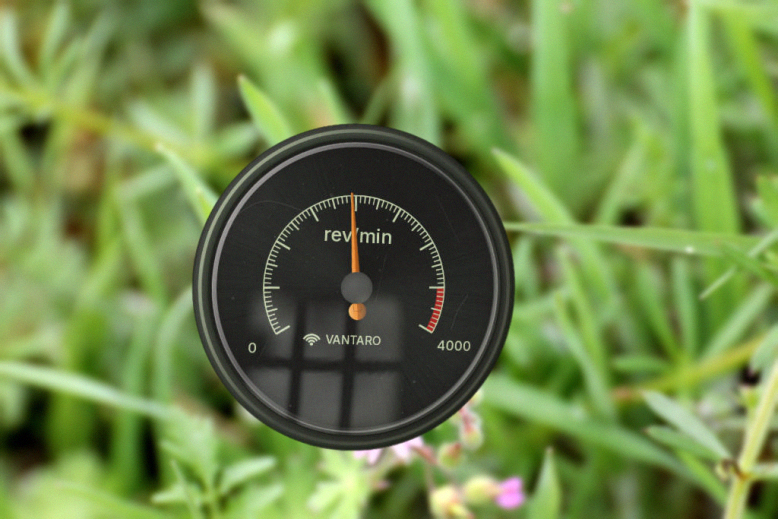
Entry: 1950 rpm
